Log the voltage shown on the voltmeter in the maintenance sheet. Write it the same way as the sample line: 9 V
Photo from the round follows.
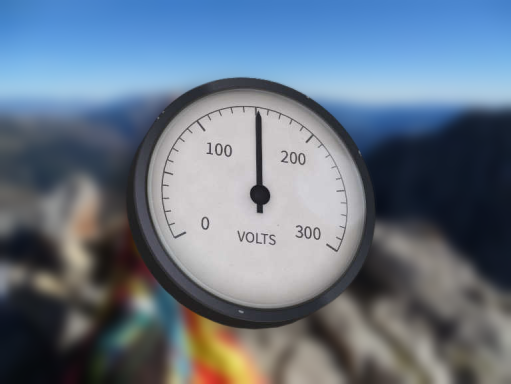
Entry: 150 V
